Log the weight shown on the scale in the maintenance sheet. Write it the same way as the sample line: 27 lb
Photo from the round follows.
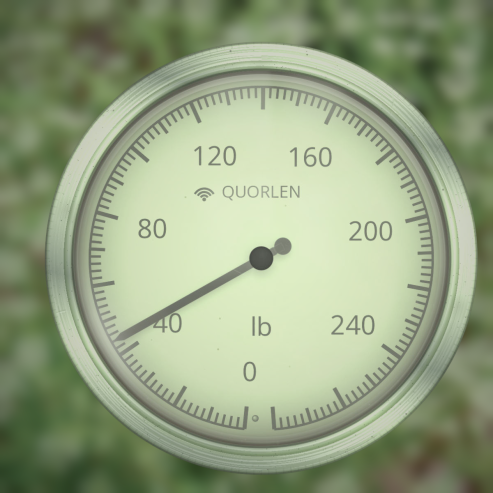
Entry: 44 lb
